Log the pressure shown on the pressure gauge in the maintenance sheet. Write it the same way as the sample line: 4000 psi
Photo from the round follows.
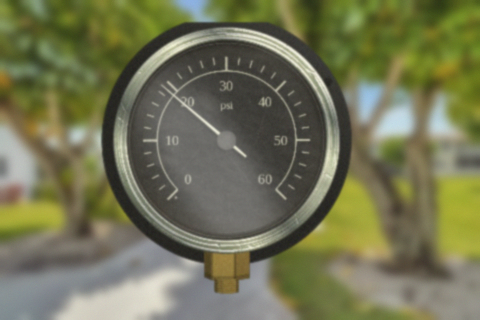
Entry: 19 psi
